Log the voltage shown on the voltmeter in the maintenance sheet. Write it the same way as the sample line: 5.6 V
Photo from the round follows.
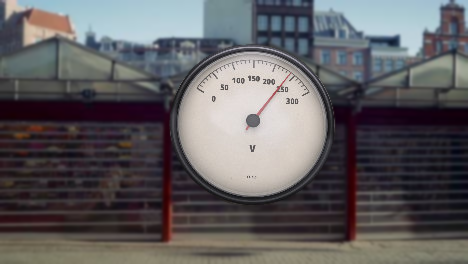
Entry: 240 V
